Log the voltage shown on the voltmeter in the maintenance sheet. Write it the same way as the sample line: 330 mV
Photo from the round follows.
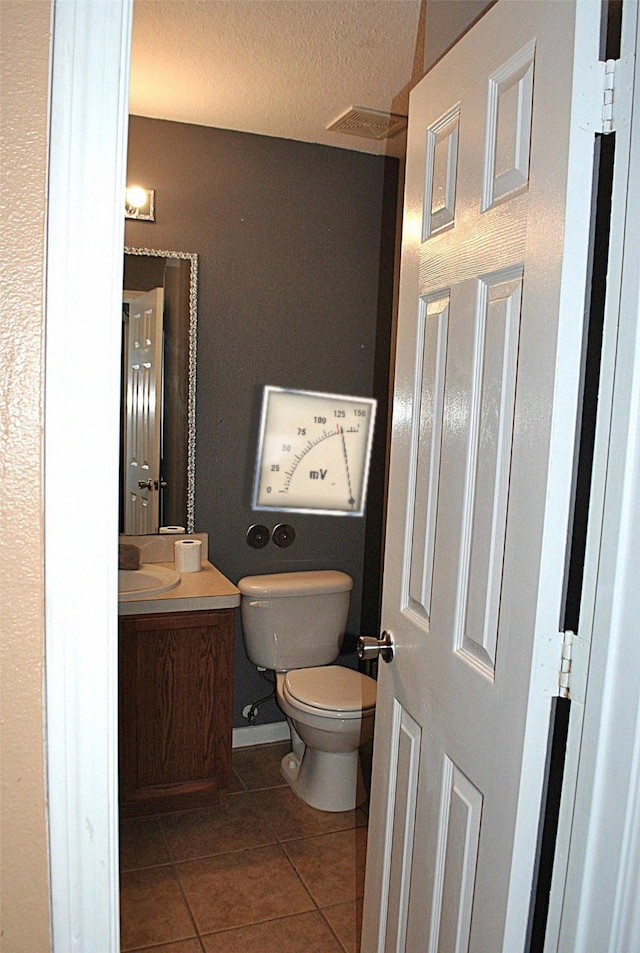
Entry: 125 mV
